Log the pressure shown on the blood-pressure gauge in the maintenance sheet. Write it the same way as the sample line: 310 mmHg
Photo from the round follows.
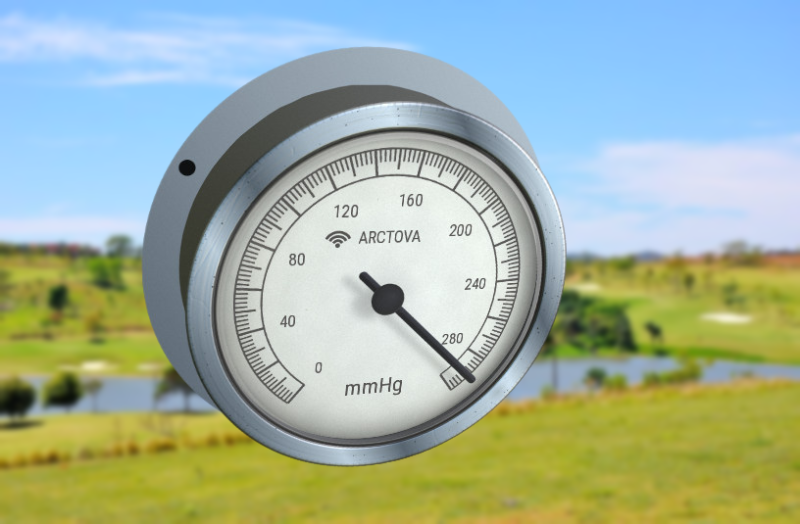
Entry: 290 mmHg
